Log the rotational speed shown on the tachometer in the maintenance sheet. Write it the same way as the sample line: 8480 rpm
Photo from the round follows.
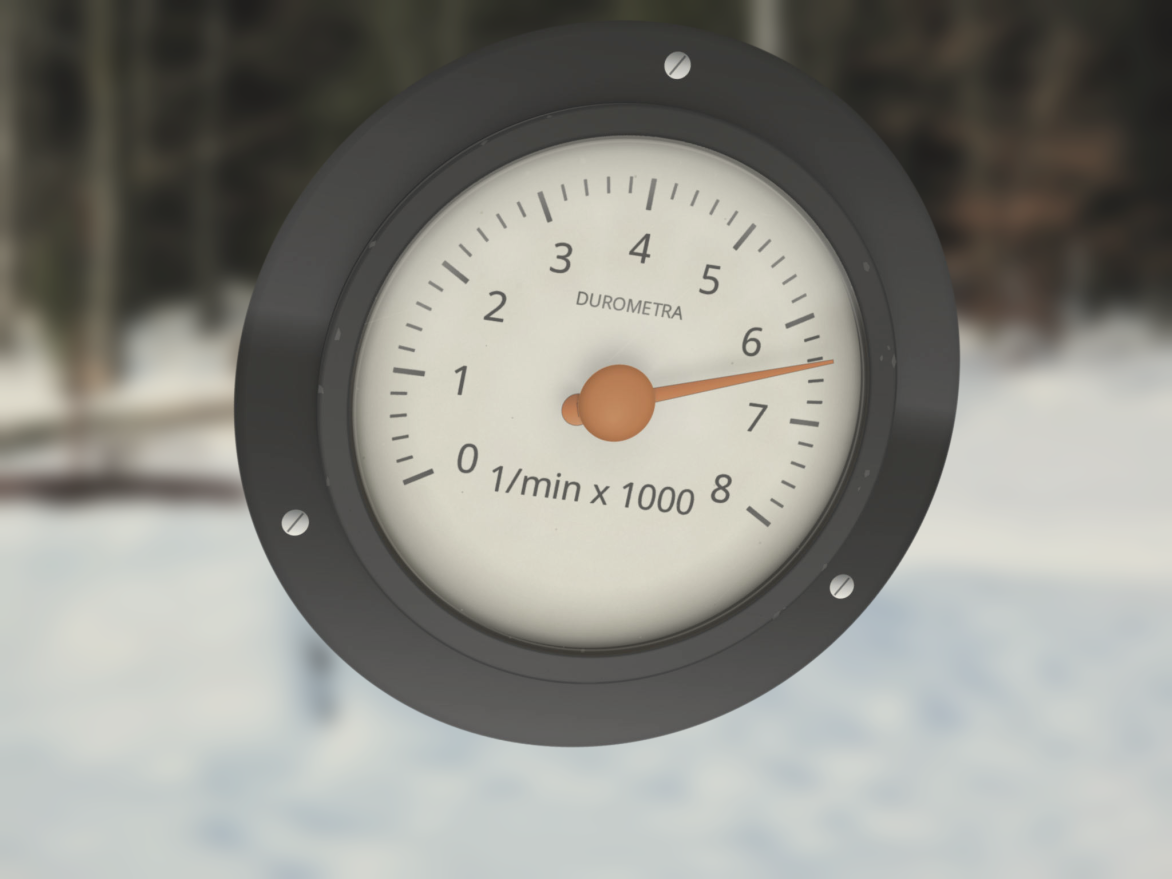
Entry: 6400 rpm
